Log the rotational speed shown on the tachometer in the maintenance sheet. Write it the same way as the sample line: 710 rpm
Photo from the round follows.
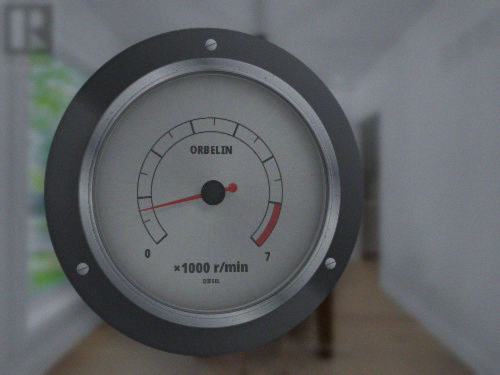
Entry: 750 rpm
